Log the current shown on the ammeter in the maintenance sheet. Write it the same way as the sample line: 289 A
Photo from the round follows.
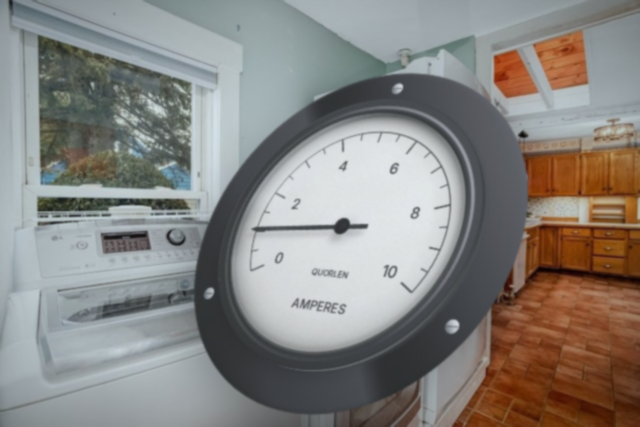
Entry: 1 A
